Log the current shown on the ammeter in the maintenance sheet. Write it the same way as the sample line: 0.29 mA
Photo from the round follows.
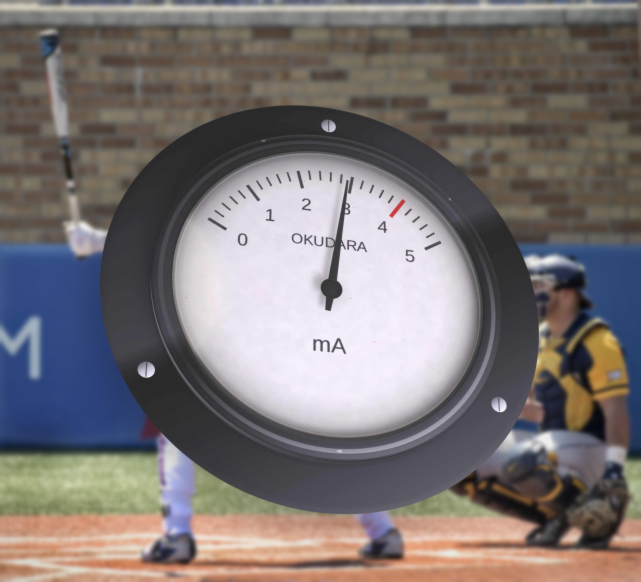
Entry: 2.9 mA
